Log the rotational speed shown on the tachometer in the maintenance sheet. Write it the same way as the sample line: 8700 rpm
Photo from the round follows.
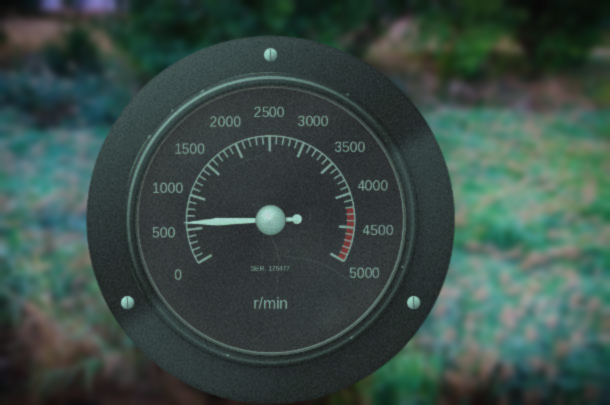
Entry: 600 rpm
